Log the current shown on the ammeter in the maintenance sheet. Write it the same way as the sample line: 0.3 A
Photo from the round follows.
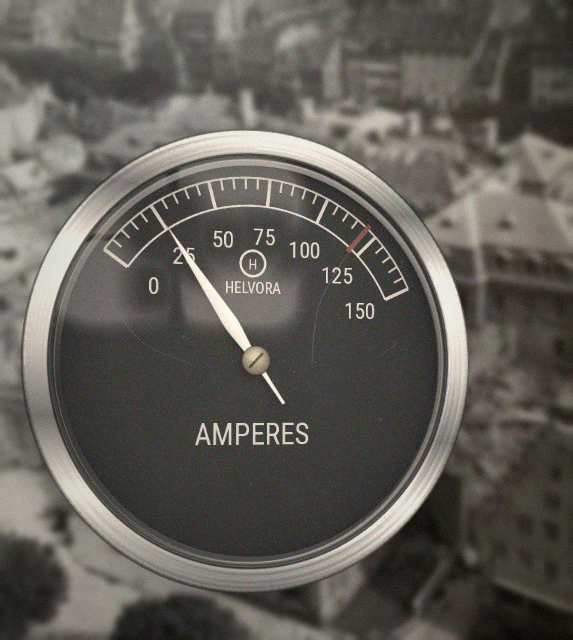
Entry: 25 A
